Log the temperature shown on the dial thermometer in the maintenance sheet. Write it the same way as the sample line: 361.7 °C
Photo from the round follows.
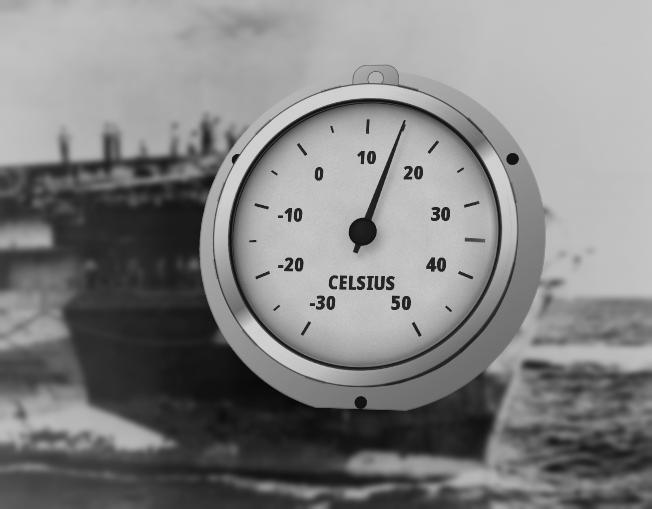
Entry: 15 °C
